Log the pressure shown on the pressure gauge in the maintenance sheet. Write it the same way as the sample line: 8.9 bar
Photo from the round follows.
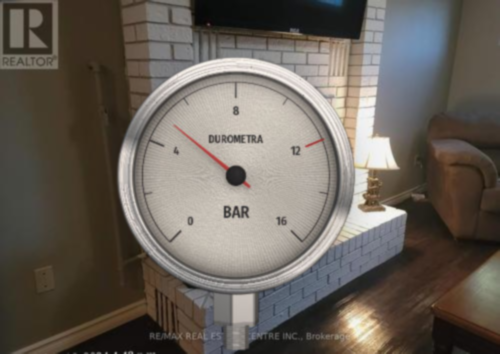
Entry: 5 bar
